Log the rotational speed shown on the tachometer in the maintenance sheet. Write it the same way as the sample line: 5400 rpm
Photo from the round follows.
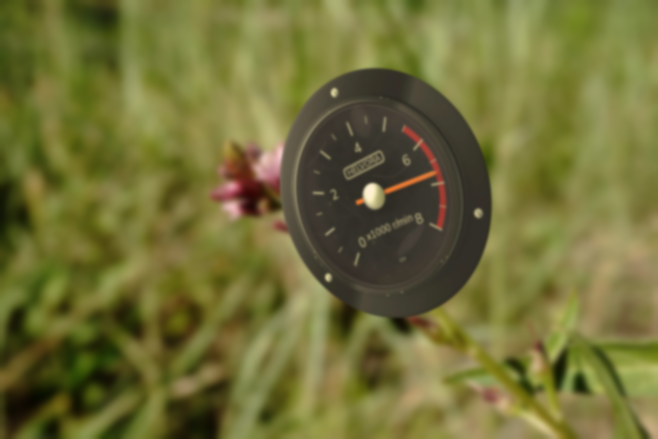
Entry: 6750 rpm
